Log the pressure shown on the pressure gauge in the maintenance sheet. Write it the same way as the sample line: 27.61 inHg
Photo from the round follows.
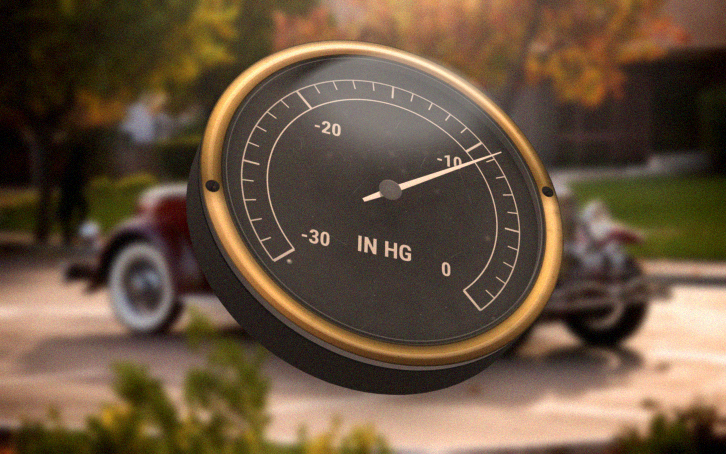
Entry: -9 inHg
